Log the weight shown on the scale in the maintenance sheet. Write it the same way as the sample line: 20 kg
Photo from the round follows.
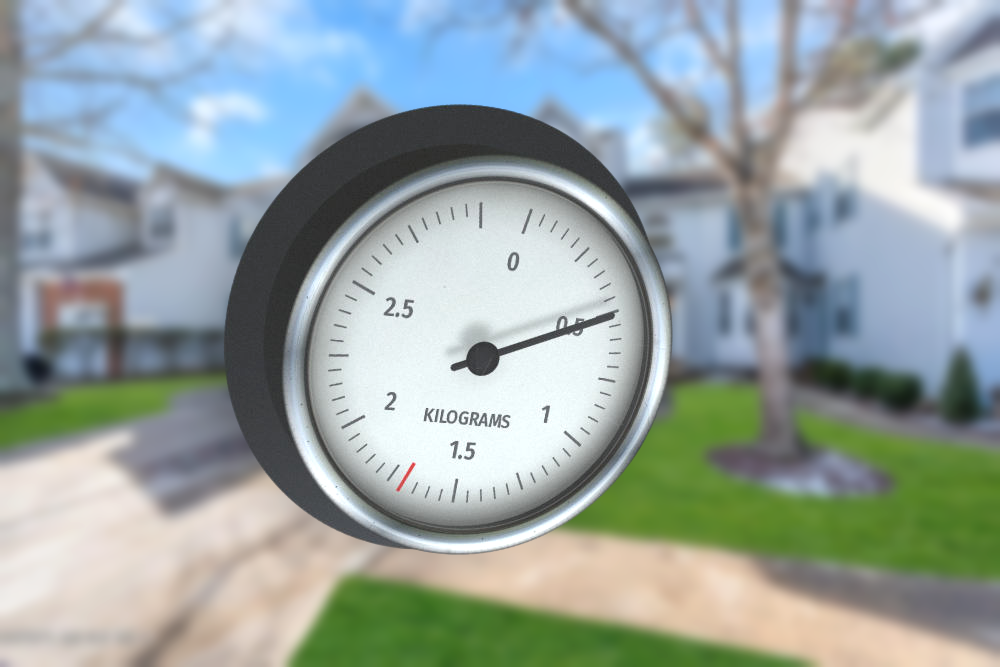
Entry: 0.5 kg
